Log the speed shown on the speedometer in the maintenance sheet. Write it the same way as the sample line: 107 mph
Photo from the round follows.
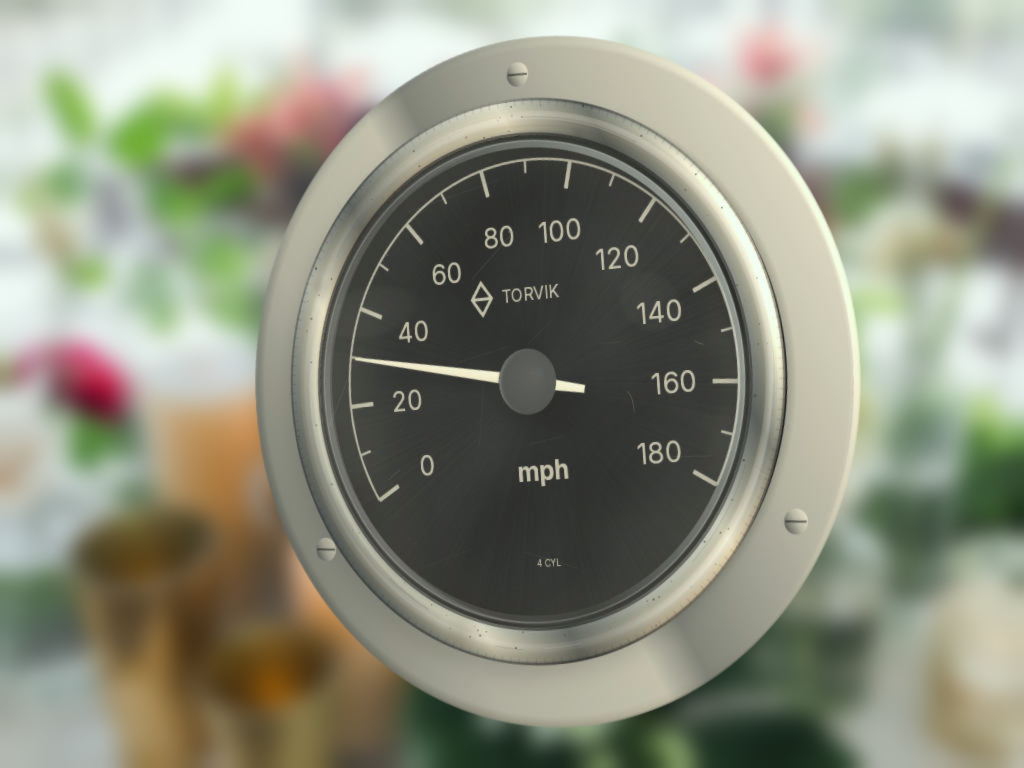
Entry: 30 mph
